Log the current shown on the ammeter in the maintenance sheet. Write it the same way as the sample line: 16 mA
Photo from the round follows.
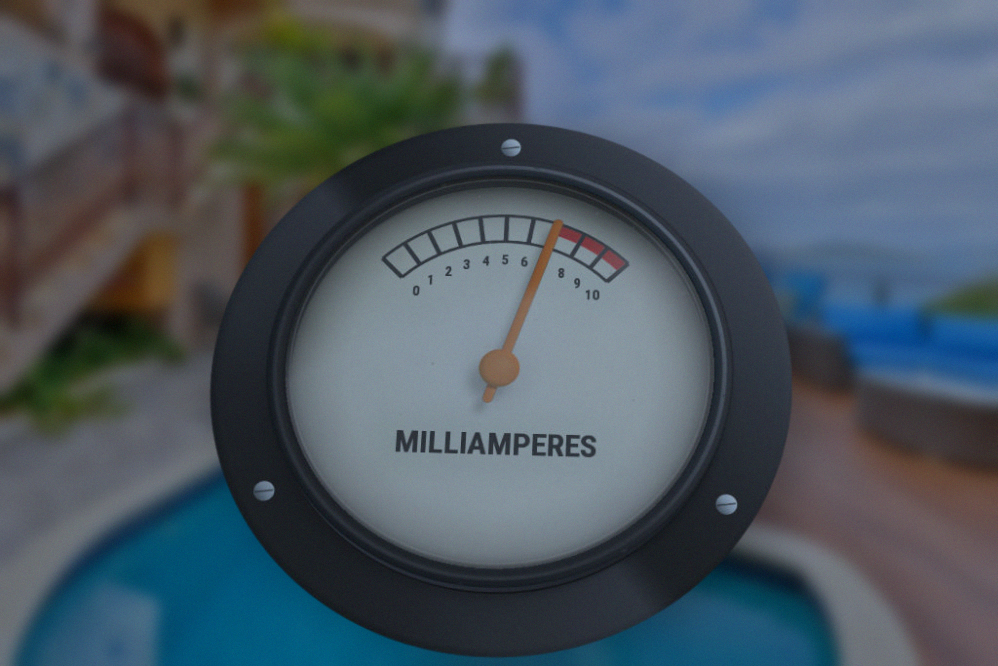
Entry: 7 mA
